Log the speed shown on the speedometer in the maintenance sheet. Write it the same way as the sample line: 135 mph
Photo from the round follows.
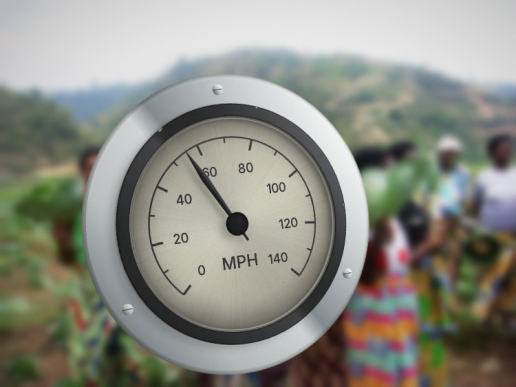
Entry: 55 mph
